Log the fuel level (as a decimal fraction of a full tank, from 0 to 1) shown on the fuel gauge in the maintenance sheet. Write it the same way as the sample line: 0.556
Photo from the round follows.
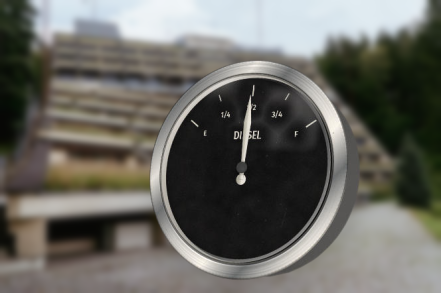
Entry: 0.5
